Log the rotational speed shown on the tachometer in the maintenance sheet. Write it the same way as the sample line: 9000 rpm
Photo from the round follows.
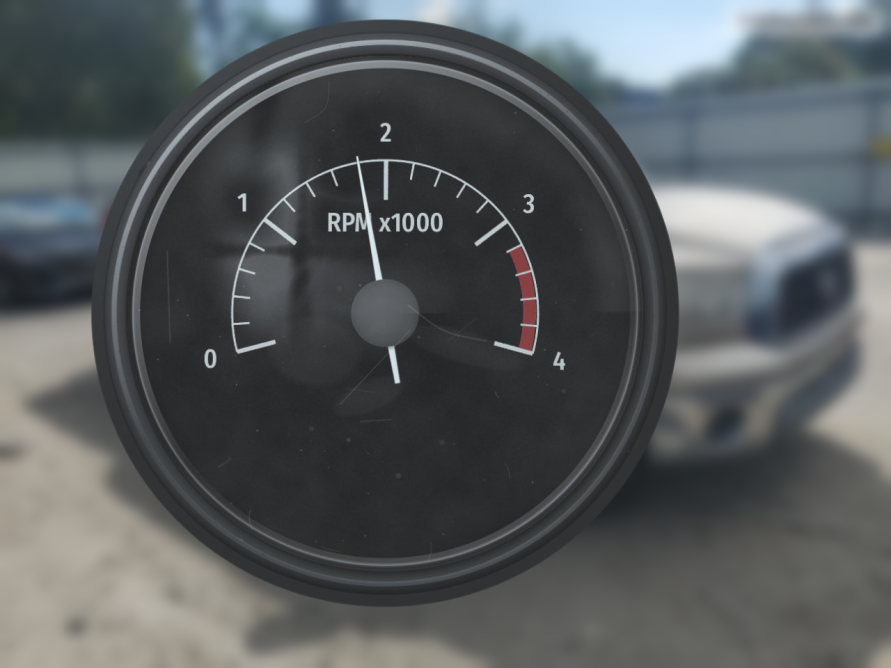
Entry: 1800 rpm
